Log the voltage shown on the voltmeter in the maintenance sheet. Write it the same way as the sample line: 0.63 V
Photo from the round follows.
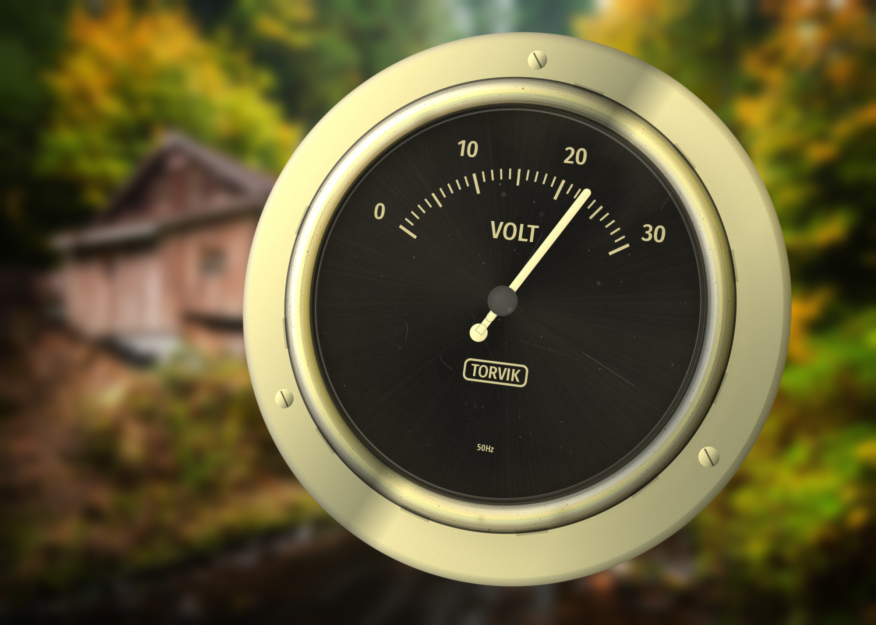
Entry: 23 V
